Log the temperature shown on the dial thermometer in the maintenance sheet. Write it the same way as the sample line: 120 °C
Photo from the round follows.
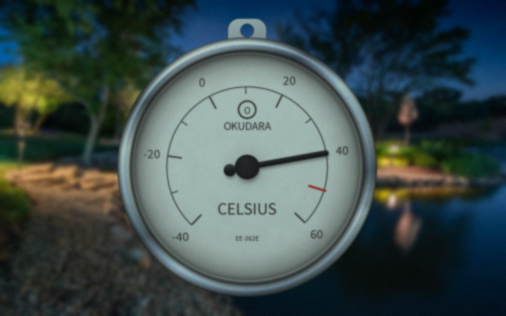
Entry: 40 °C
